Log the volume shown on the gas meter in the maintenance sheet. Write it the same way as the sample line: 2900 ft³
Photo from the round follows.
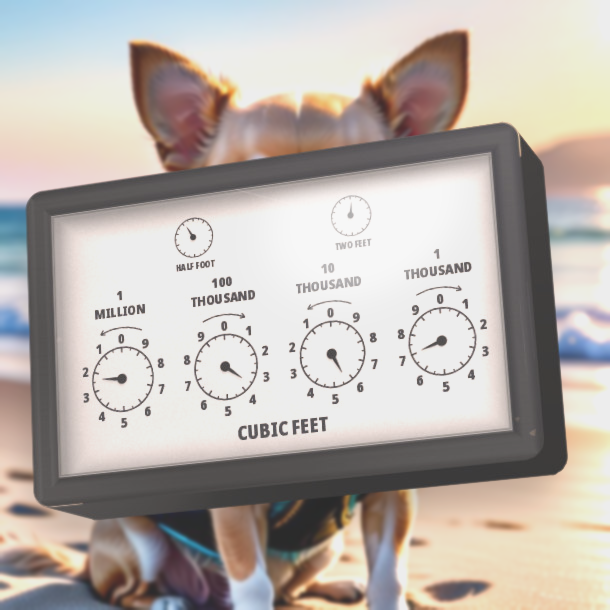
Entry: 235700 ft³
